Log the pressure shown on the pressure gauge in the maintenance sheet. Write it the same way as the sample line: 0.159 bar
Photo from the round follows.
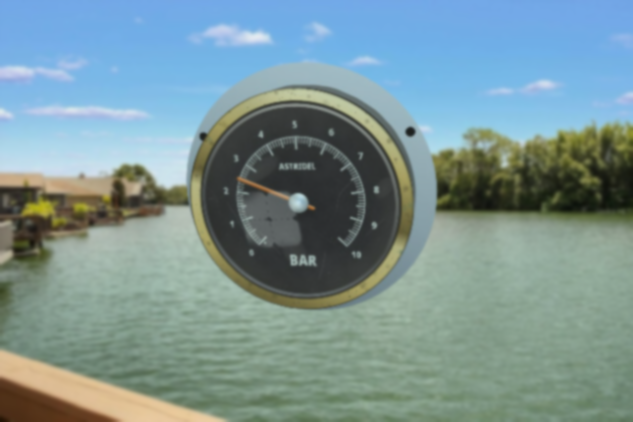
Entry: 2.5 bar
